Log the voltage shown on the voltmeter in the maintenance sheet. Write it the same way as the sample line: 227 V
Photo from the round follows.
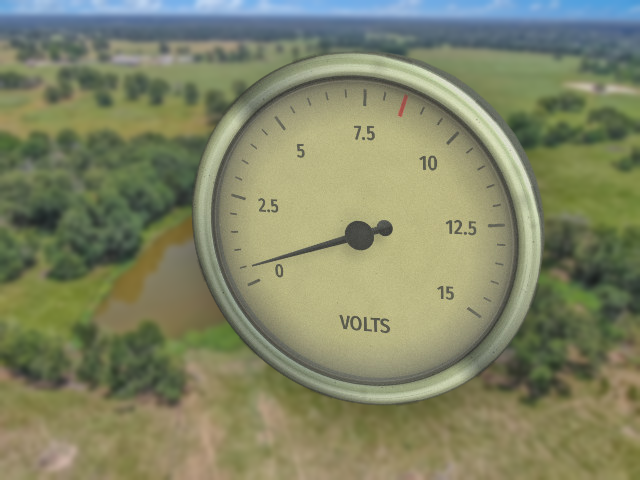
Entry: 0.5 V
